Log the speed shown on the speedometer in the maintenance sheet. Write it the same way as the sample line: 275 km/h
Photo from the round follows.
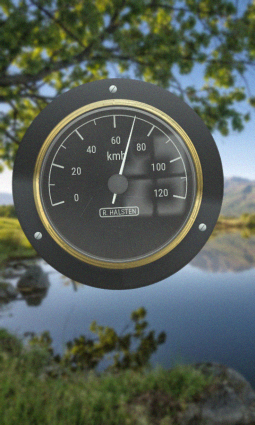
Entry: 70 km/h
